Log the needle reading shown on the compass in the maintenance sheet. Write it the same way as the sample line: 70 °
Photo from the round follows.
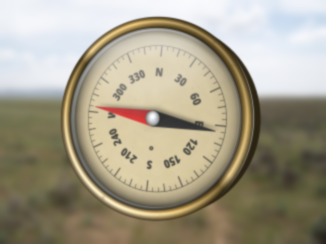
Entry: 275 °
